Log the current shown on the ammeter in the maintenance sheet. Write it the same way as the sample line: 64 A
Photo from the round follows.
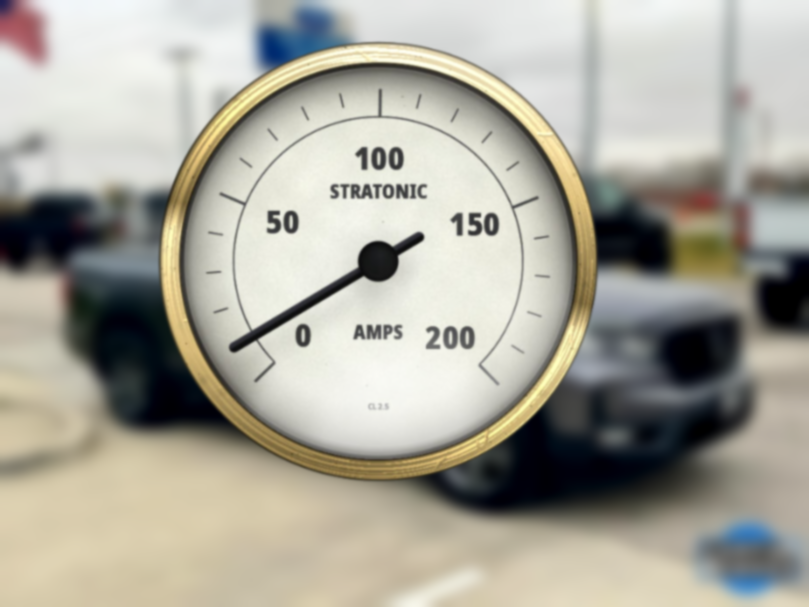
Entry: 10 A
